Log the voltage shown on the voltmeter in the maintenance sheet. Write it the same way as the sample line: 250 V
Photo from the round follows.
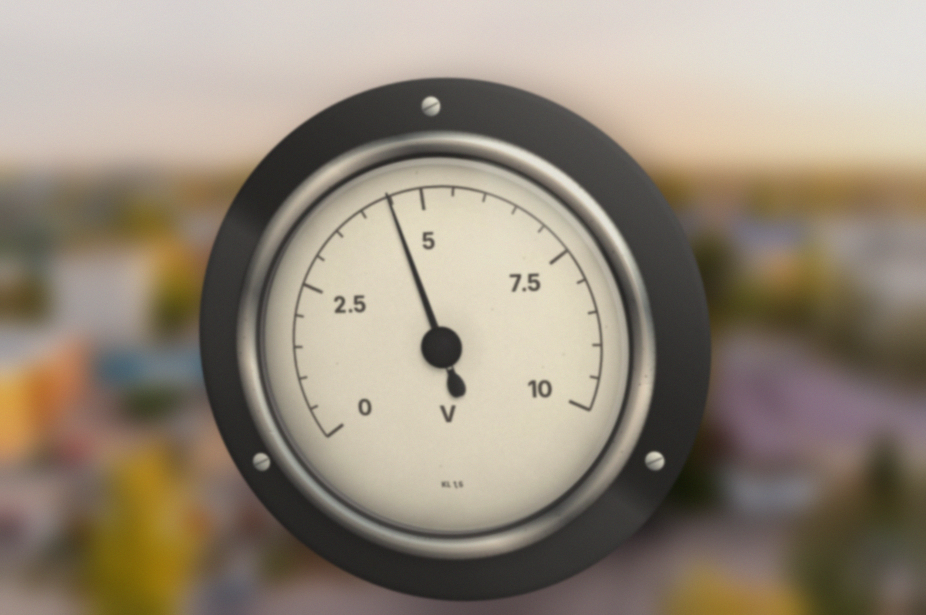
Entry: 4.5 V
